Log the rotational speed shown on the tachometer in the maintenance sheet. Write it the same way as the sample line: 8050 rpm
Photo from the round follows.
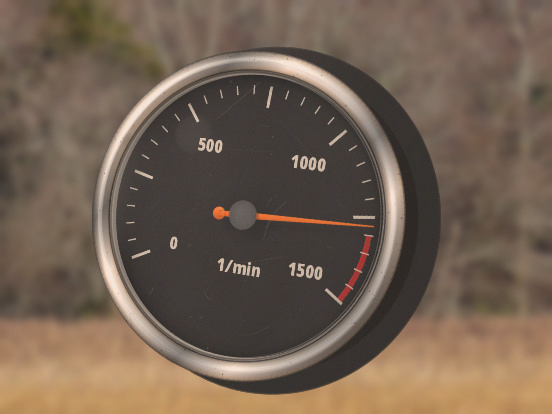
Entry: 1275 rpm
